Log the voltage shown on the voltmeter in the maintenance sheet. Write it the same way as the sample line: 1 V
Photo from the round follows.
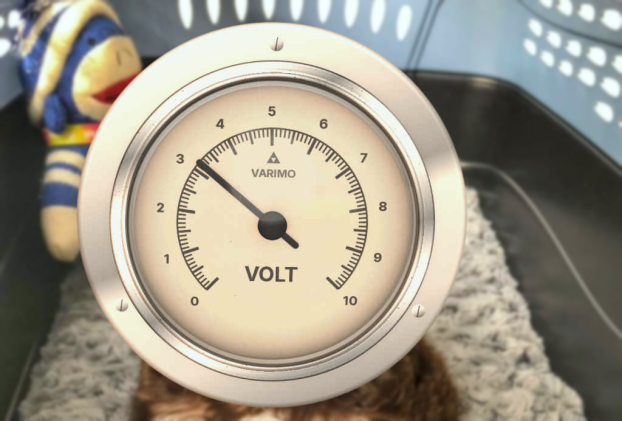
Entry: 3.2 V
